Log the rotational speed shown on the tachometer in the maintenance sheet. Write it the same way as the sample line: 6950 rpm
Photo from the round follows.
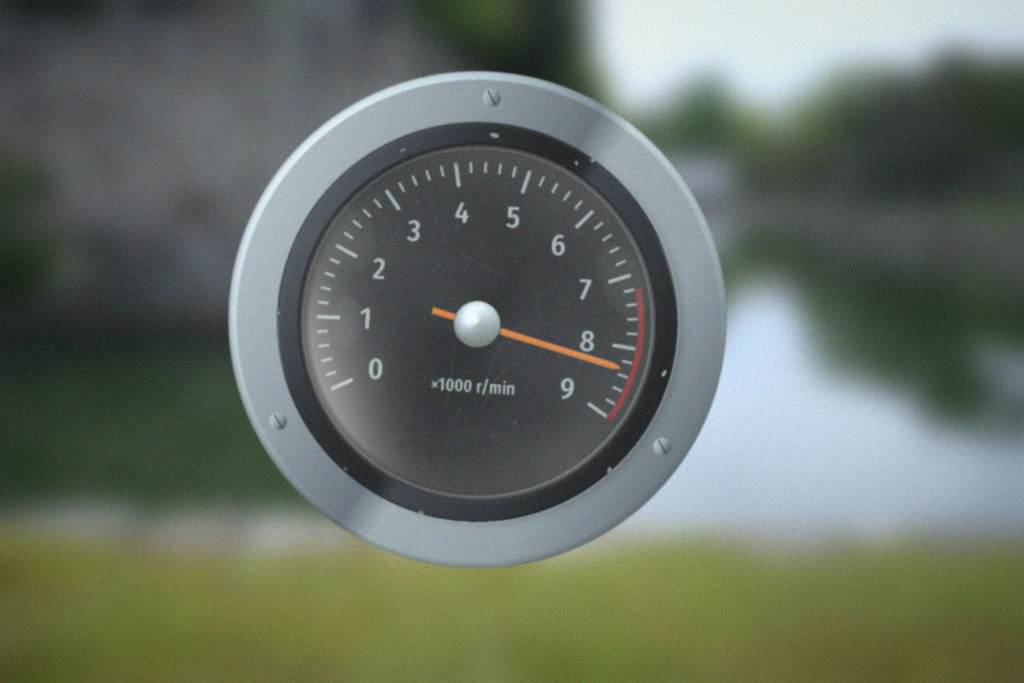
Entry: 8300 rpm
